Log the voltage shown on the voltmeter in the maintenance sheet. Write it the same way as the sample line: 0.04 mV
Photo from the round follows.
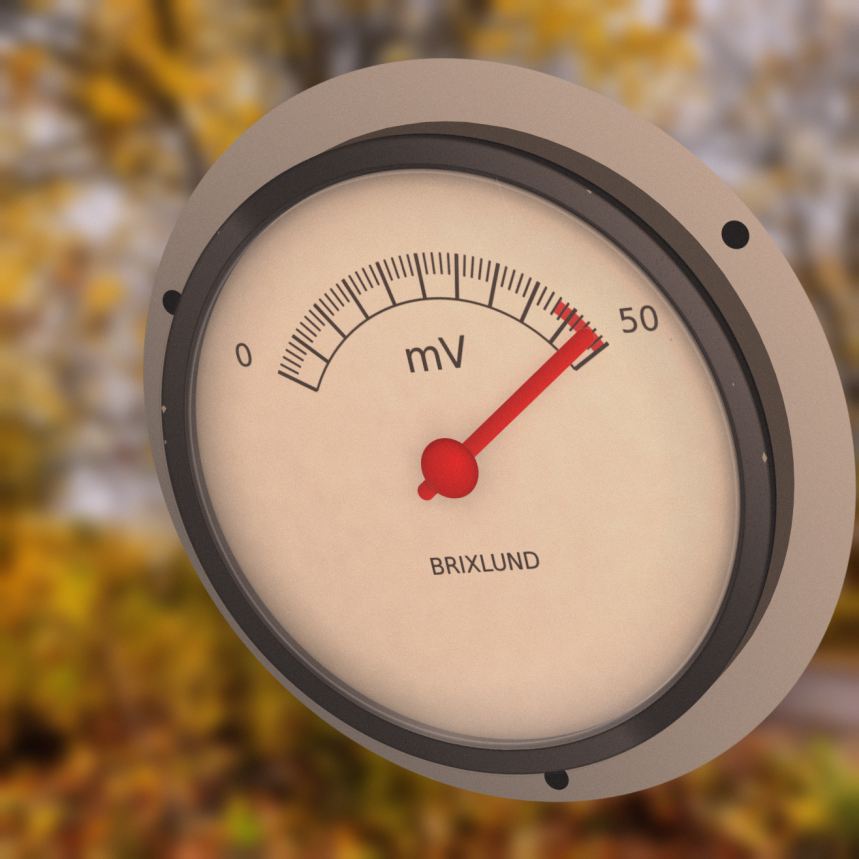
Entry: 48 mV
